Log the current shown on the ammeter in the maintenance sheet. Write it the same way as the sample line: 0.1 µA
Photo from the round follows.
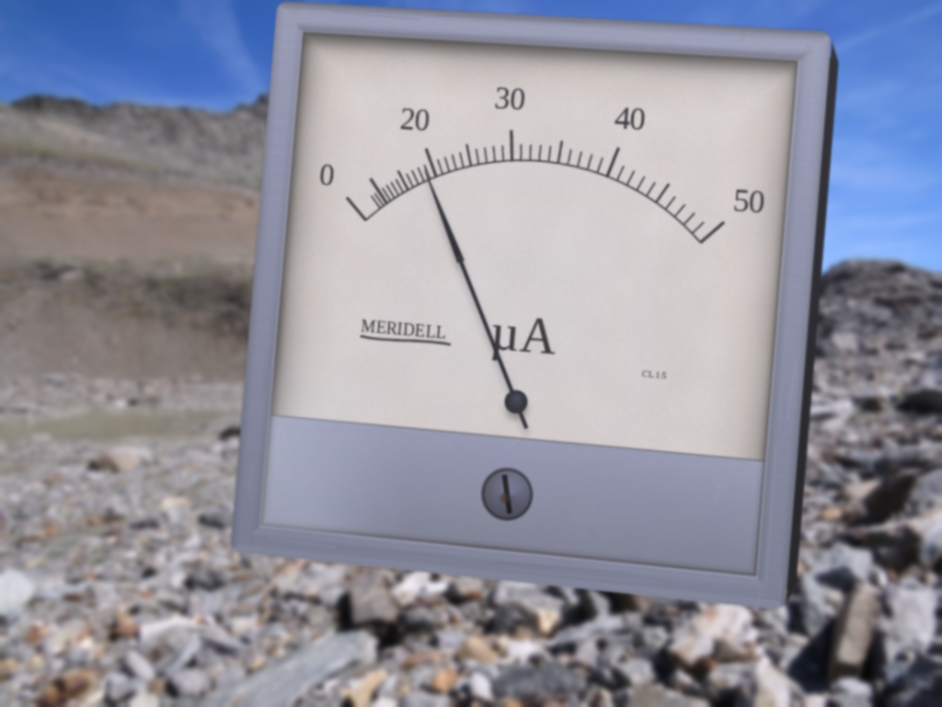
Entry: 19 µA
